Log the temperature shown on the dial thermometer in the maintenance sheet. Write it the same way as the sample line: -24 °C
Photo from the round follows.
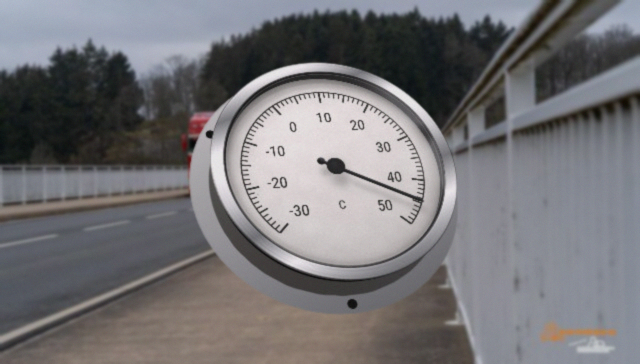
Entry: 45 °C
